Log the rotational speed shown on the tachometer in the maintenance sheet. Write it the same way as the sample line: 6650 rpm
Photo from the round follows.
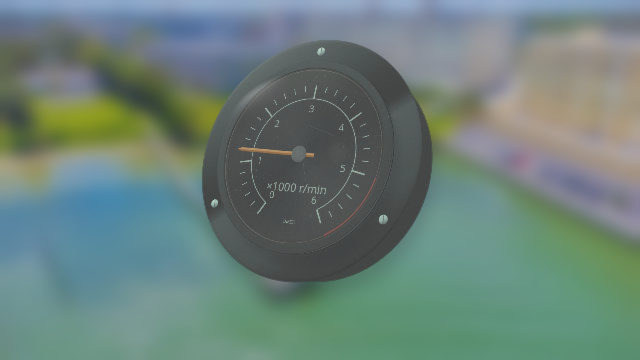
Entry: 1200 rpm
